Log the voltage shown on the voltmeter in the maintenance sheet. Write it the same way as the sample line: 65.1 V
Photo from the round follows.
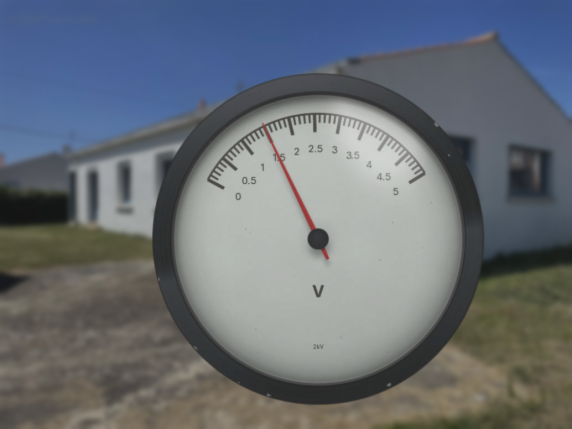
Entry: 1.5 V
